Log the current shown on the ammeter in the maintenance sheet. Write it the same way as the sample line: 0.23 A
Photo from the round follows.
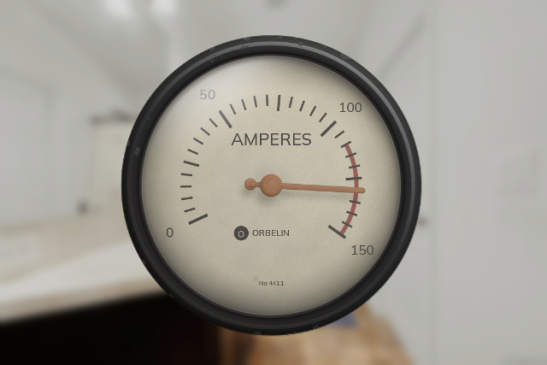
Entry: 130 A
